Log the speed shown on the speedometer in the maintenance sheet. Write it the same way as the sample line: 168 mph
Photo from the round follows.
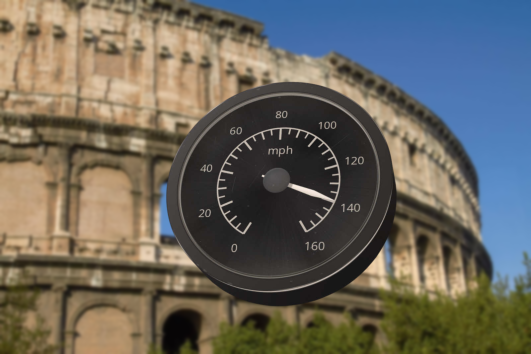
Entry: 140 mph
